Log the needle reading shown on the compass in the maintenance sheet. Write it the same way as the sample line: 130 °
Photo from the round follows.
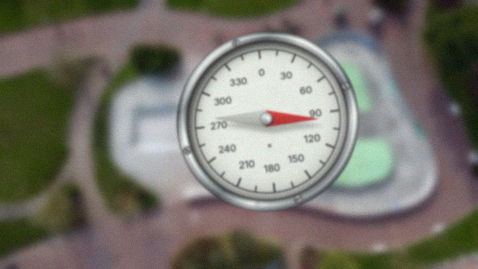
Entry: 97.5 °
